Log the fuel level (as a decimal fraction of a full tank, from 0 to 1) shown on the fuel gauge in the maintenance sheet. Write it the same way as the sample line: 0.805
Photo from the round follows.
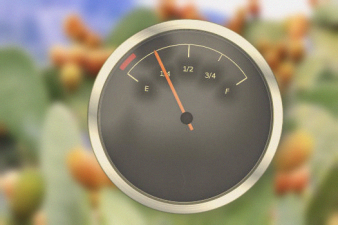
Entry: 0.25
